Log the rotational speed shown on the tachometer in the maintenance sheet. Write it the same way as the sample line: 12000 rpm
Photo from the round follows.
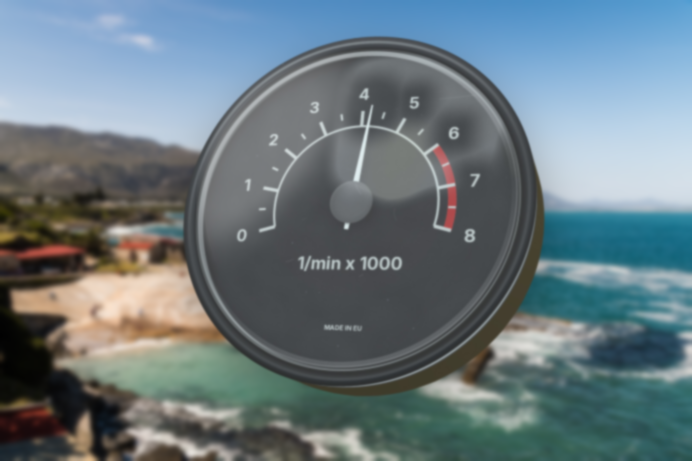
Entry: 4250 rpm
